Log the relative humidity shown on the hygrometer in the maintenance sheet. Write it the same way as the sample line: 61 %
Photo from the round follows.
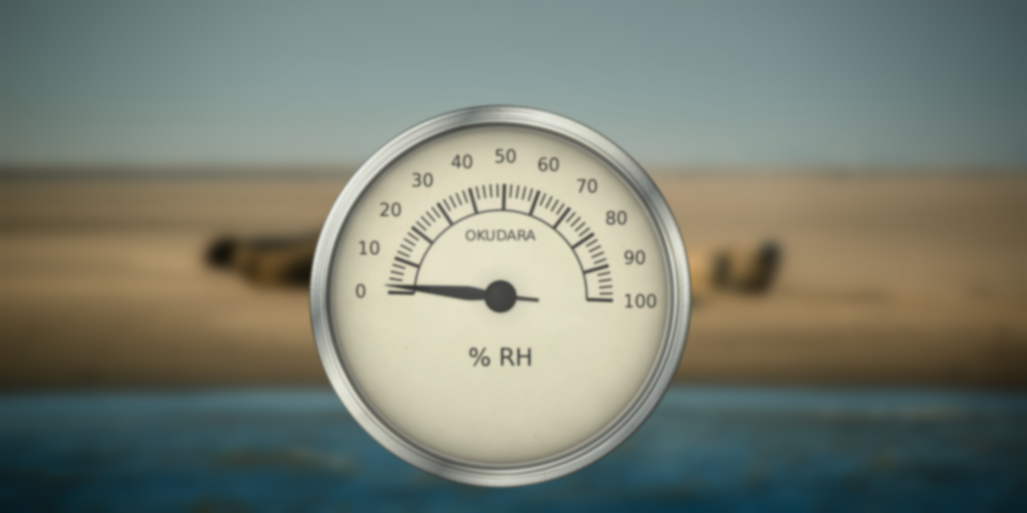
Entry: 2 %
